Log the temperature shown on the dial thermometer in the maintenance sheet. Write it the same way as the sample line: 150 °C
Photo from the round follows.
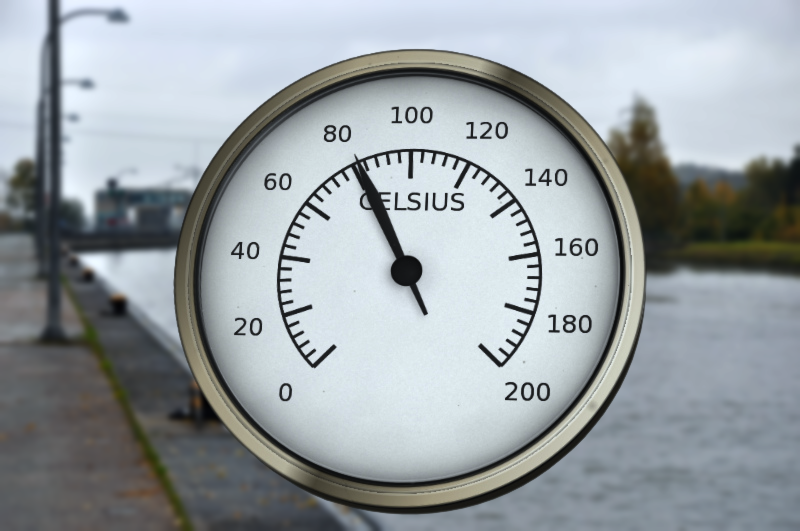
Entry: 82 °C
